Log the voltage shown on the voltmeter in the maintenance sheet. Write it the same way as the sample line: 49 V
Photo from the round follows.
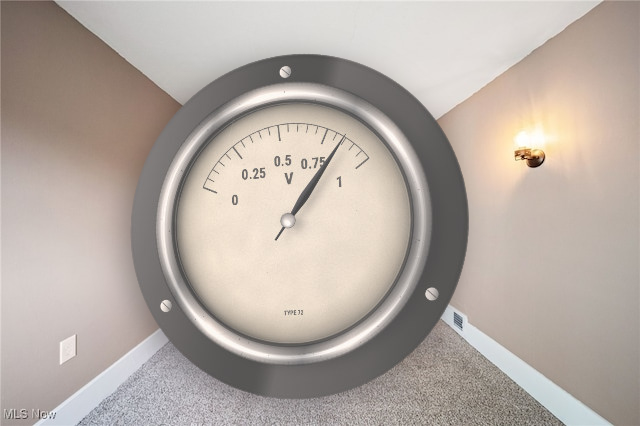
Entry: 0.85 V
